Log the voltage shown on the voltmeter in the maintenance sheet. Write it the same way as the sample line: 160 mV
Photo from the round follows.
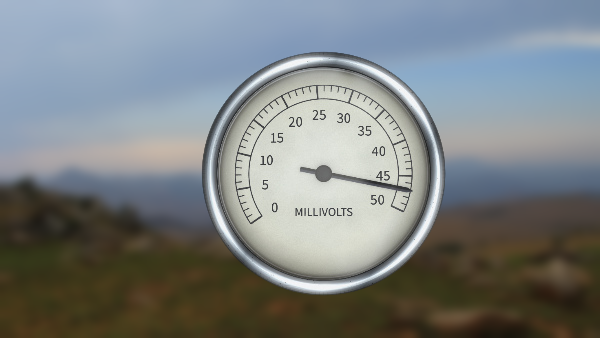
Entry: 47 mV
